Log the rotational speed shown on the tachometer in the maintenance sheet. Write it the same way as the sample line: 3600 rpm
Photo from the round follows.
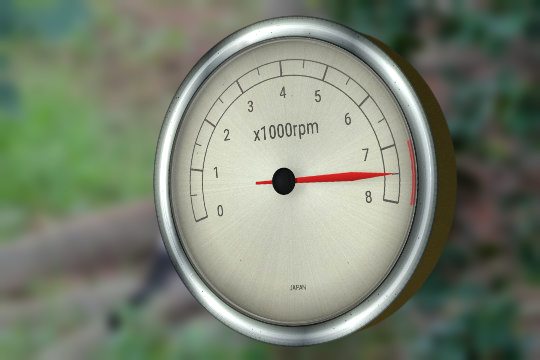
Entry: 7500 rpm
